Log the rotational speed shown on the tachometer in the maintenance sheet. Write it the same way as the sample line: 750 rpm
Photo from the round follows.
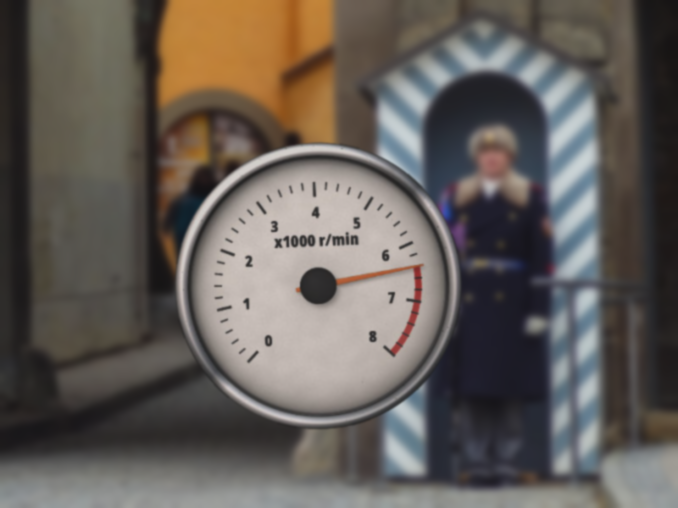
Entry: 6400 rpm
